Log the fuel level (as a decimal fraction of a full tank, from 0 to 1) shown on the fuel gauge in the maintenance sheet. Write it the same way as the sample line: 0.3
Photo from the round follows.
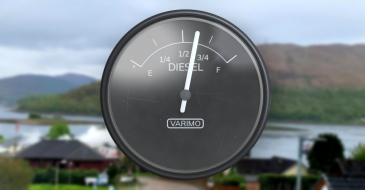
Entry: 0.625
